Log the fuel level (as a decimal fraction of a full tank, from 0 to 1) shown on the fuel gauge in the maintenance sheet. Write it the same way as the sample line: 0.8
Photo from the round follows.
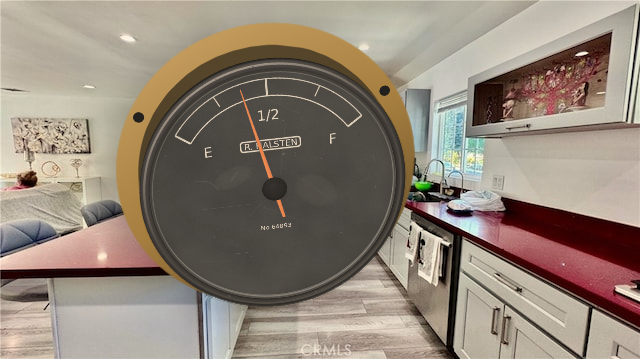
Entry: 0.375
